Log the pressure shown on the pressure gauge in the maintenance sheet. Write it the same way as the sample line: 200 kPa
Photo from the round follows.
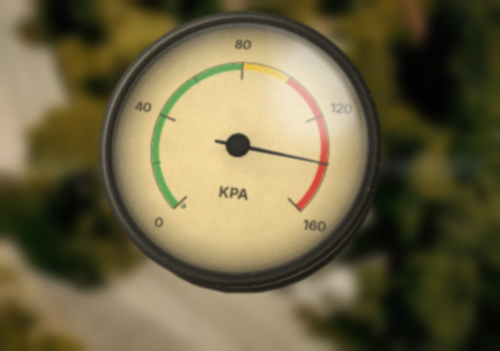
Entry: 140 kPa
